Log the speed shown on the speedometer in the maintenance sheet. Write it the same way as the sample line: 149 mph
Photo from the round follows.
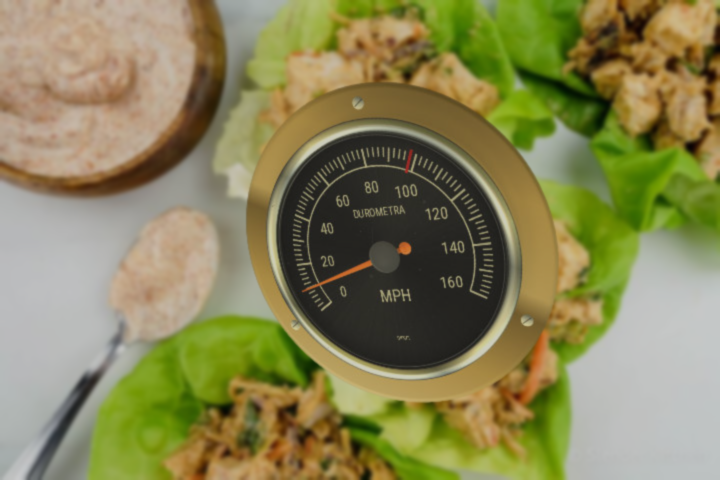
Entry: 10 mph
